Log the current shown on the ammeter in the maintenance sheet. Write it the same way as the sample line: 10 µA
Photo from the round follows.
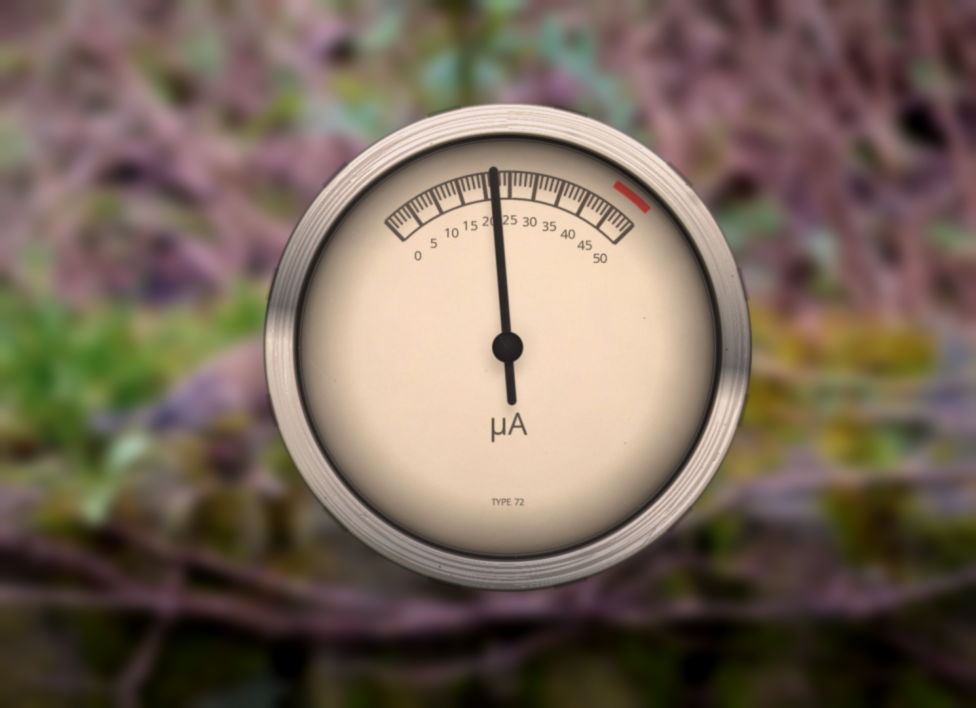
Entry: 22 µA
